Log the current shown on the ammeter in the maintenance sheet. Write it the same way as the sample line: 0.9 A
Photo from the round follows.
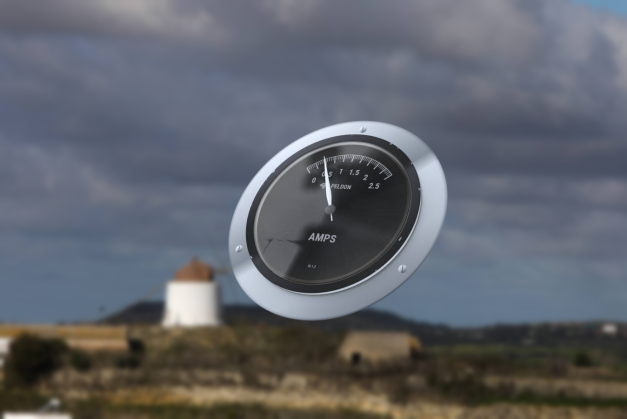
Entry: 0.5 A
